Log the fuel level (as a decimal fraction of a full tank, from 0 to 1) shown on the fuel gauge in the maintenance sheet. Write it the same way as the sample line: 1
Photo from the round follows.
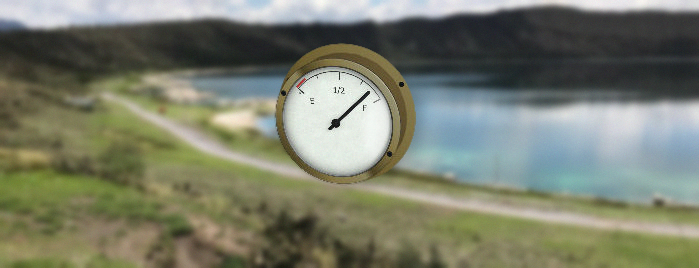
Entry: 0.875
